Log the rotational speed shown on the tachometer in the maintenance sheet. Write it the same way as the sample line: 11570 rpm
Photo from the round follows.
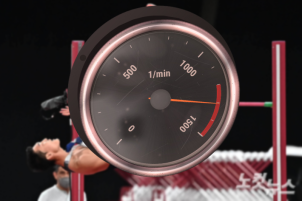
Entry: 1300 rpm
